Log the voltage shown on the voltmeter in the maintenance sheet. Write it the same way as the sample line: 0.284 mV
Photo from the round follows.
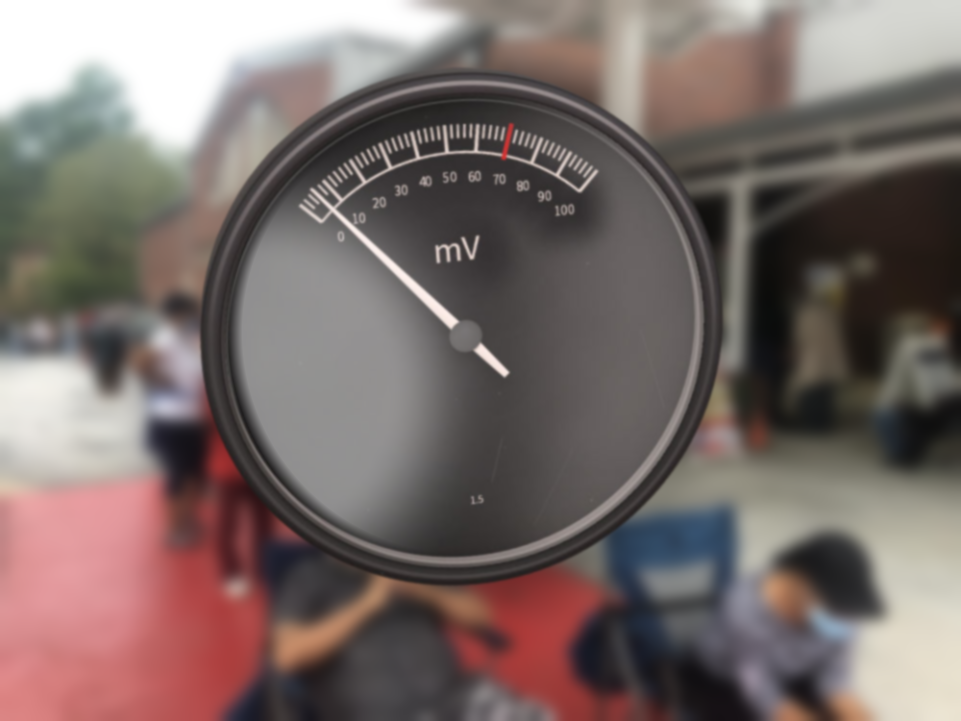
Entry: 6 mV
